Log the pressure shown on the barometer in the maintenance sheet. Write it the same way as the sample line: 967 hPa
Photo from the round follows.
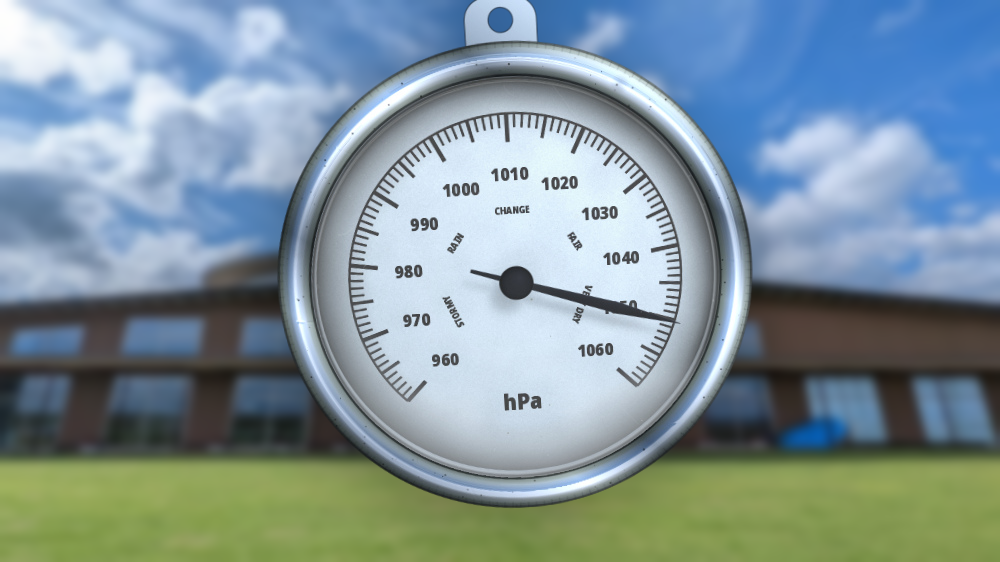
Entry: 1050 hPa
